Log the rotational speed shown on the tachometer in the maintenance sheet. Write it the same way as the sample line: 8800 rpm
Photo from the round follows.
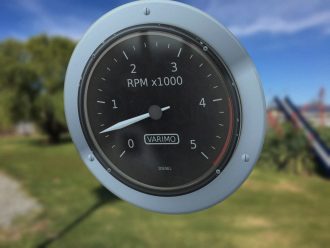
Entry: 500 rpm
